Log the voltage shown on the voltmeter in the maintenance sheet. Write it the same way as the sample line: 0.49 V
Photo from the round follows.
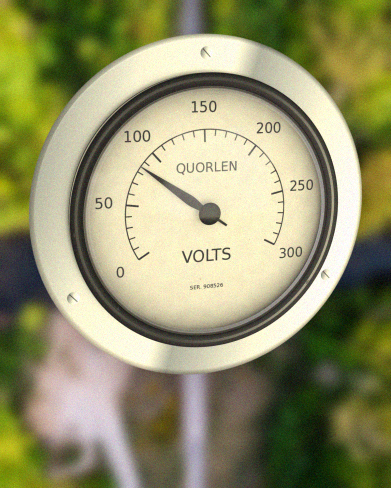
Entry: 85 V
